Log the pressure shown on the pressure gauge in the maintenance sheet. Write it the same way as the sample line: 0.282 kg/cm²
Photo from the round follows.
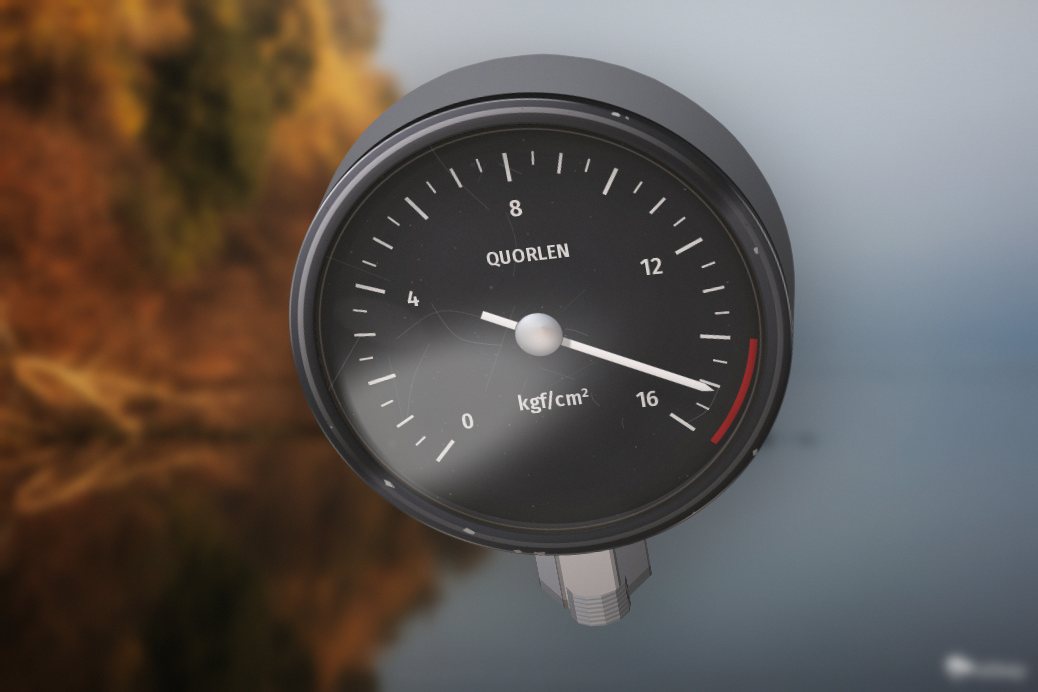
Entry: 15 kg/cm²
